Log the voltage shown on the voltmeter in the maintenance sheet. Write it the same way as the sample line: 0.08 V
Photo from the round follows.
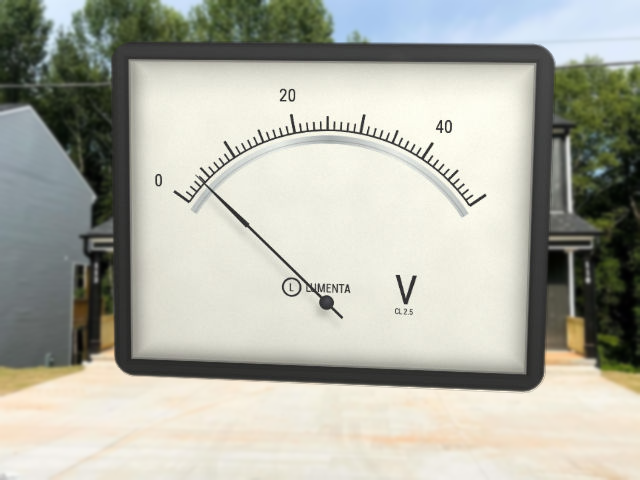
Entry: 4 V
